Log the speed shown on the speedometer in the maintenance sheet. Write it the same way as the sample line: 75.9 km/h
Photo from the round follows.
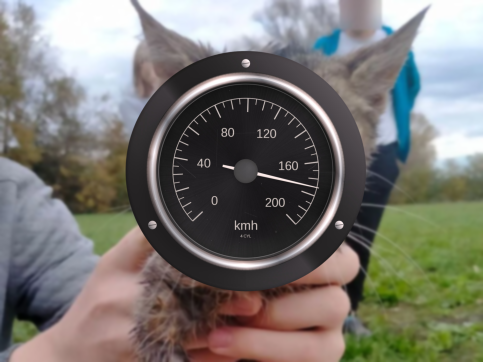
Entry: 175 km/h
